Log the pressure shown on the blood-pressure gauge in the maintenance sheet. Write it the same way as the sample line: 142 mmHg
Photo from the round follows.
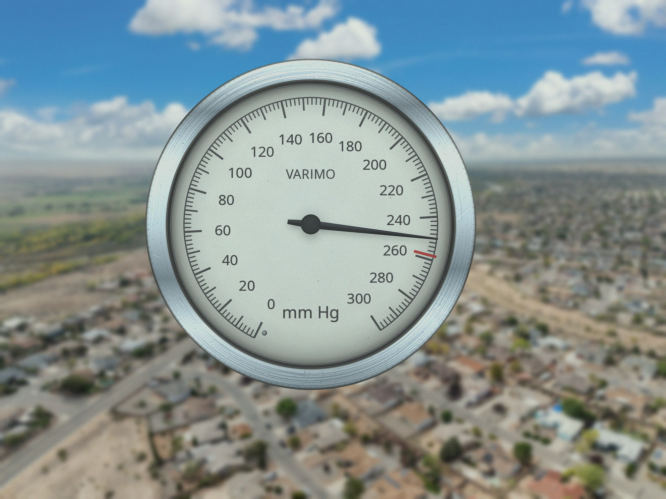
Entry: 250 mmHg
